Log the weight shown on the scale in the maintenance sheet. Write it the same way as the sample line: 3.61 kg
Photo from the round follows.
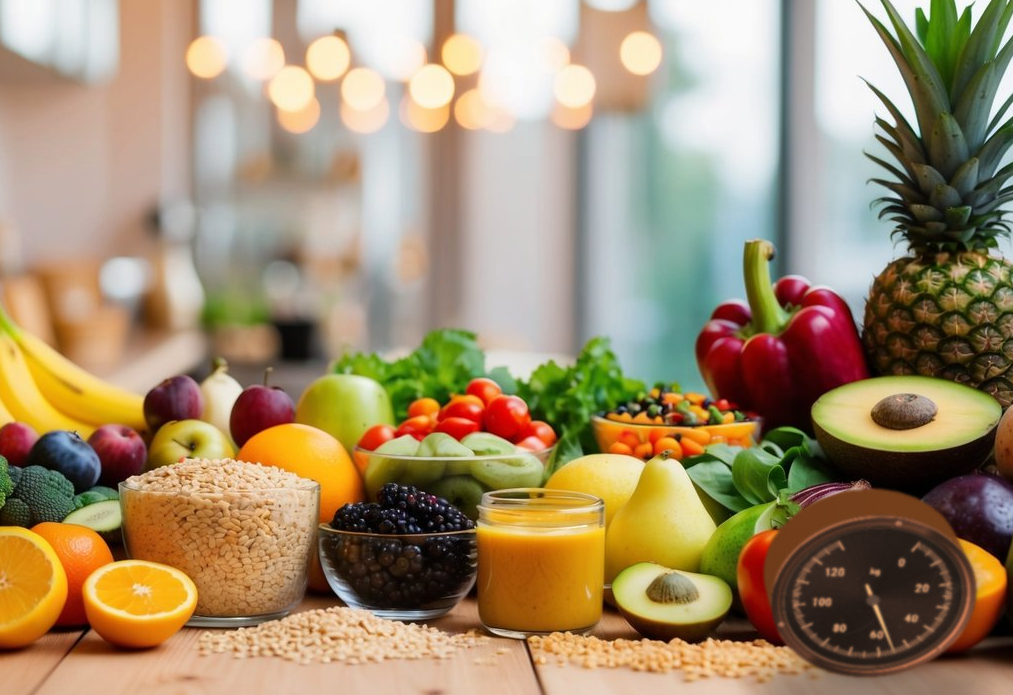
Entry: 55 kg
